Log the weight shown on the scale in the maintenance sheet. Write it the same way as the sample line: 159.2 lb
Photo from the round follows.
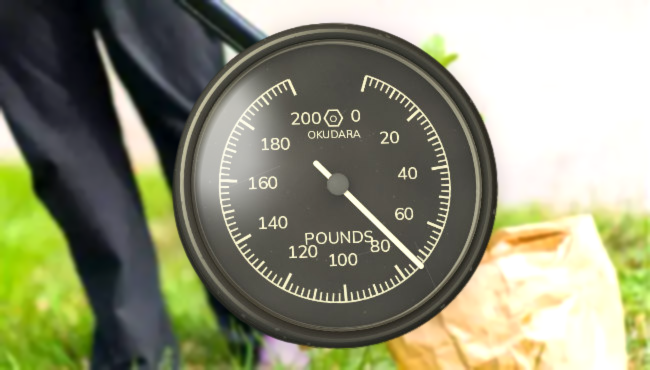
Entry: 74 lb
